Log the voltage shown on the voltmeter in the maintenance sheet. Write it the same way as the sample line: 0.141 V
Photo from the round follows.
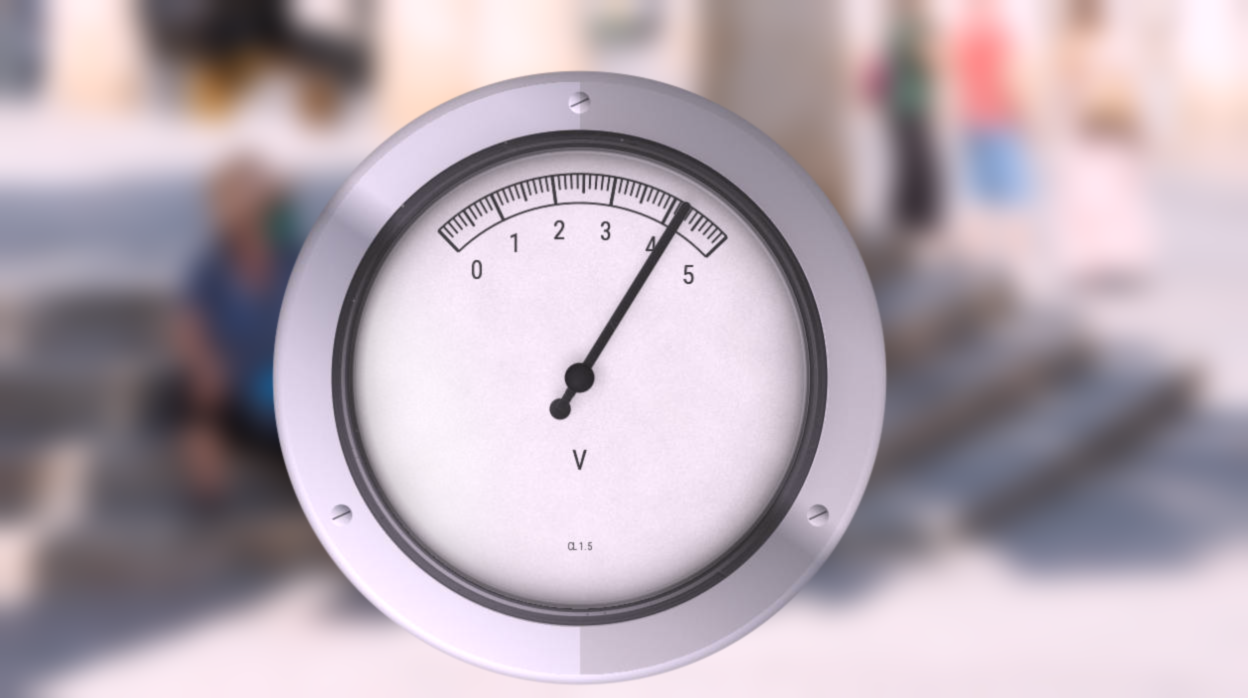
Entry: 4.2 V
